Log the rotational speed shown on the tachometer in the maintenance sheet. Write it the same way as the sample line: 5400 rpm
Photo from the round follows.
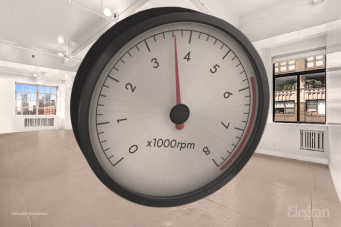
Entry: 3600 rpm
